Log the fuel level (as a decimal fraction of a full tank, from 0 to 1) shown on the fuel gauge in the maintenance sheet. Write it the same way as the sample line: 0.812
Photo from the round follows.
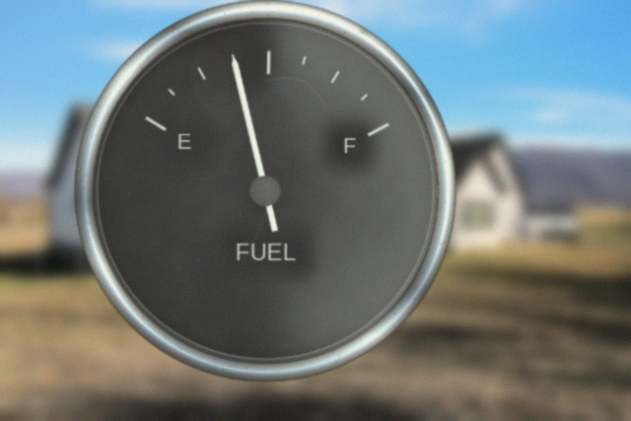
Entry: 0.375
